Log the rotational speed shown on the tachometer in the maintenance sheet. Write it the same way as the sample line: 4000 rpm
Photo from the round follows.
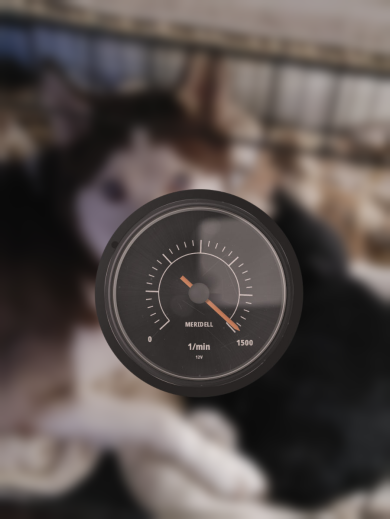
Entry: 1475 rpm
